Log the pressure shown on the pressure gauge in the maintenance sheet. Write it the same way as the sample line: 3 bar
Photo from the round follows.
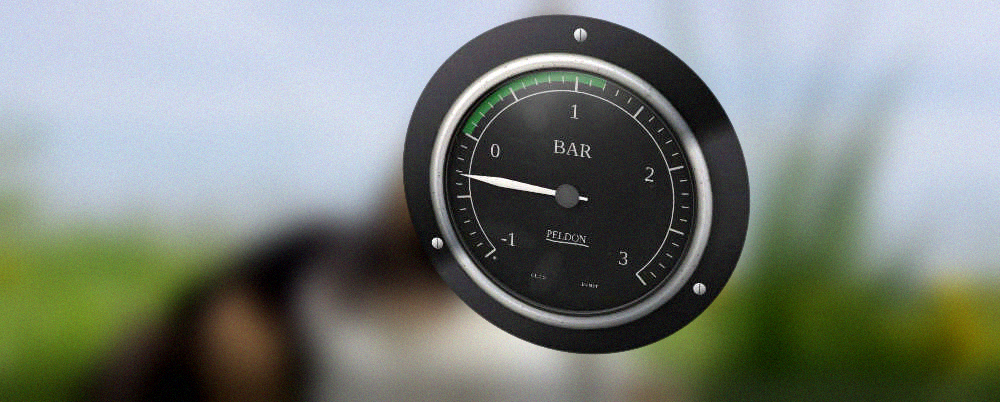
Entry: -0.3 bar
